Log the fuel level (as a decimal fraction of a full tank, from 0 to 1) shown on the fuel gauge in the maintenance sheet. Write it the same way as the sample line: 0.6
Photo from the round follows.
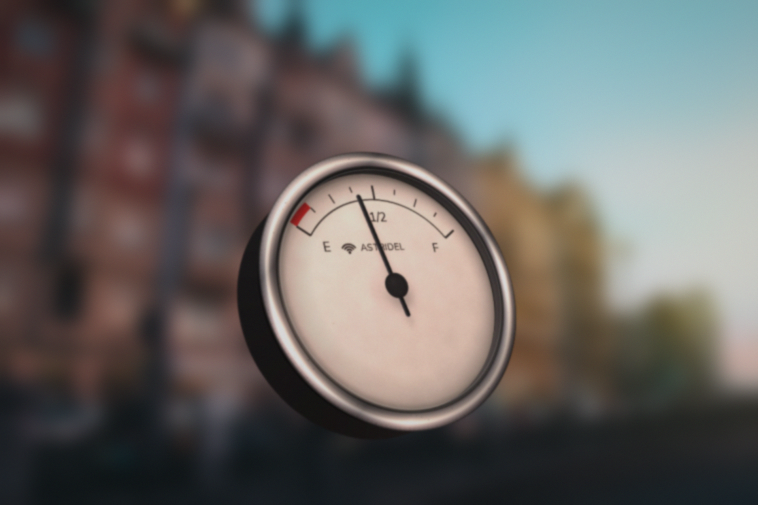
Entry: 0.375
